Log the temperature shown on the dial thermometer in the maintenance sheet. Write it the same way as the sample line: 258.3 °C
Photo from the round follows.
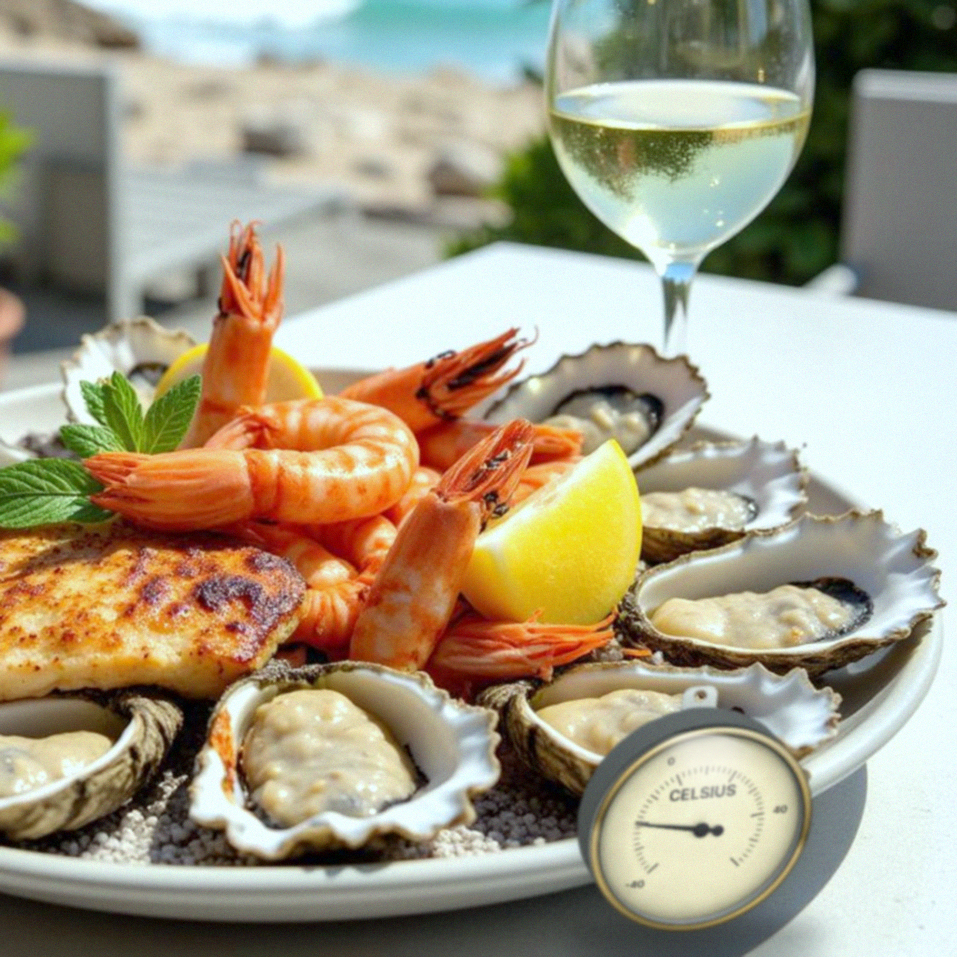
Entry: -20 °C
